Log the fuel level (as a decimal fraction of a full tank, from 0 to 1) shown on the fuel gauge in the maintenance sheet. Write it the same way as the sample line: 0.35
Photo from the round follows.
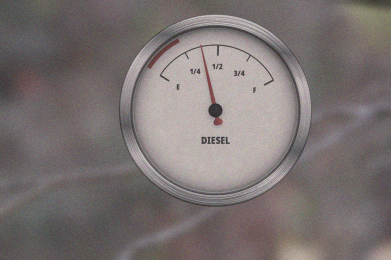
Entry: 0.375
